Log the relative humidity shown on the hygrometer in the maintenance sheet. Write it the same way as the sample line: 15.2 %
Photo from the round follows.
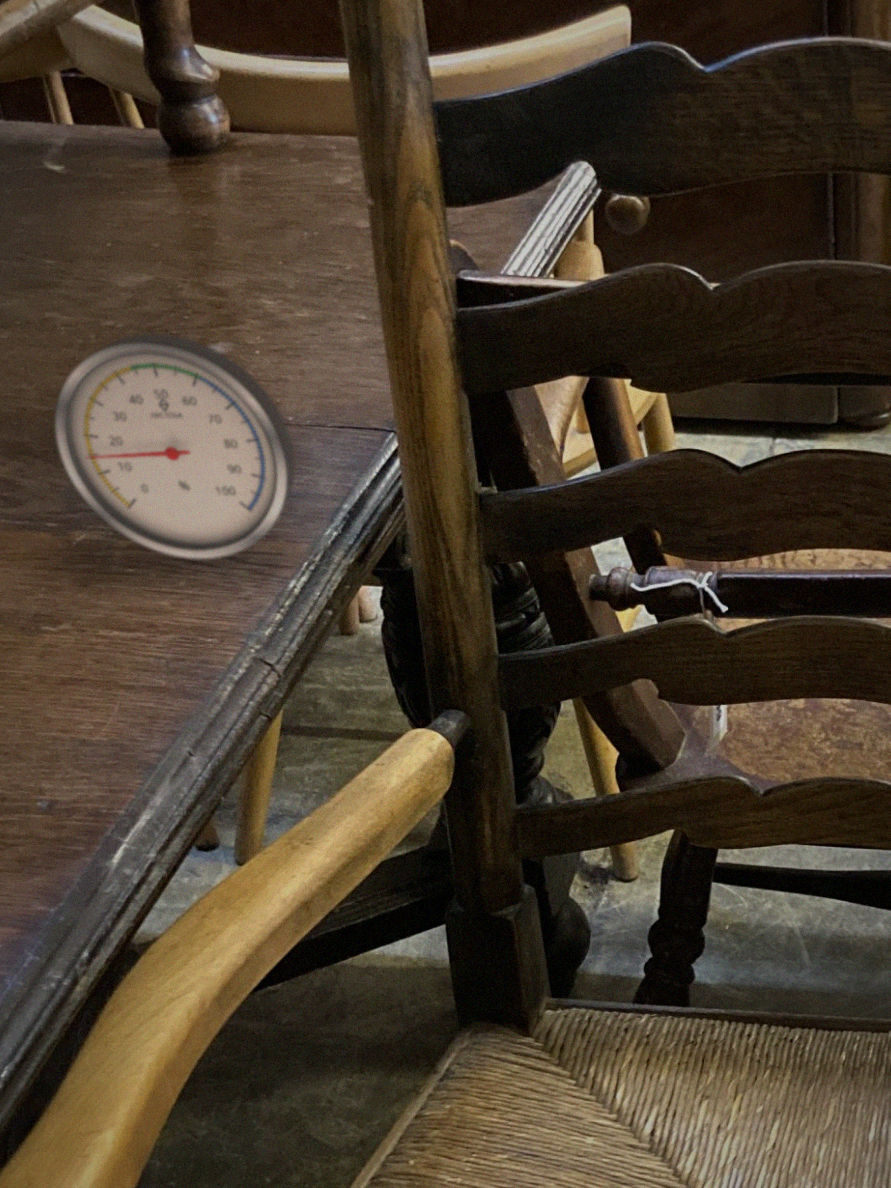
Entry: 15 %
